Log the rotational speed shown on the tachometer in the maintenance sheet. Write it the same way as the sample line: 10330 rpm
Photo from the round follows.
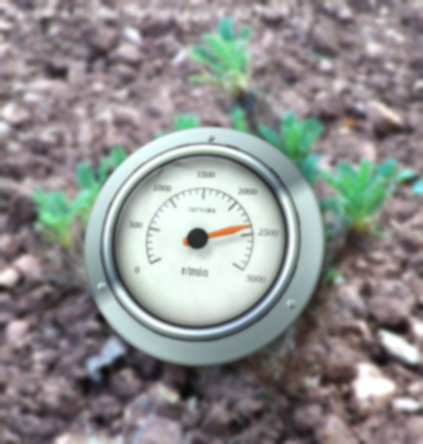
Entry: 2400 rpm
